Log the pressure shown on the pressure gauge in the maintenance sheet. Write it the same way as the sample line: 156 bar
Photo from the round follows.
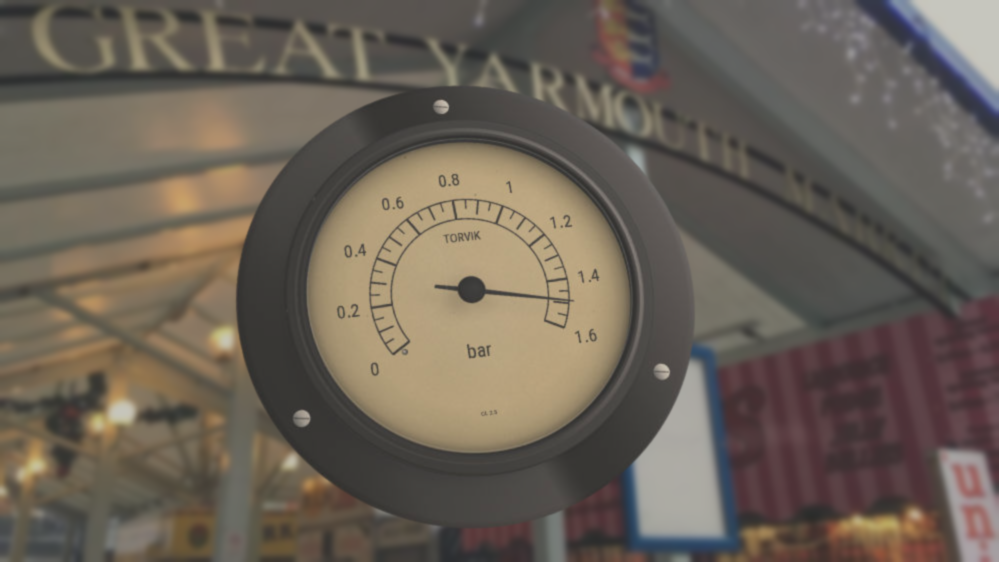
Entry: 1.5 bar
